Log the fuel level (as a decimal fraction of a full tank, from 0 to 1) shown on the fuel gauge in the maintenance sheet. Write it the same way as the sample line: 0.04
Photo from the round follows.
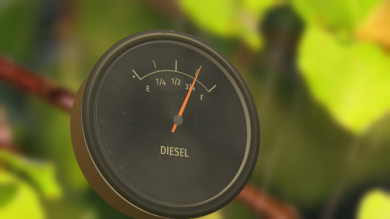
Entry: 0.75
